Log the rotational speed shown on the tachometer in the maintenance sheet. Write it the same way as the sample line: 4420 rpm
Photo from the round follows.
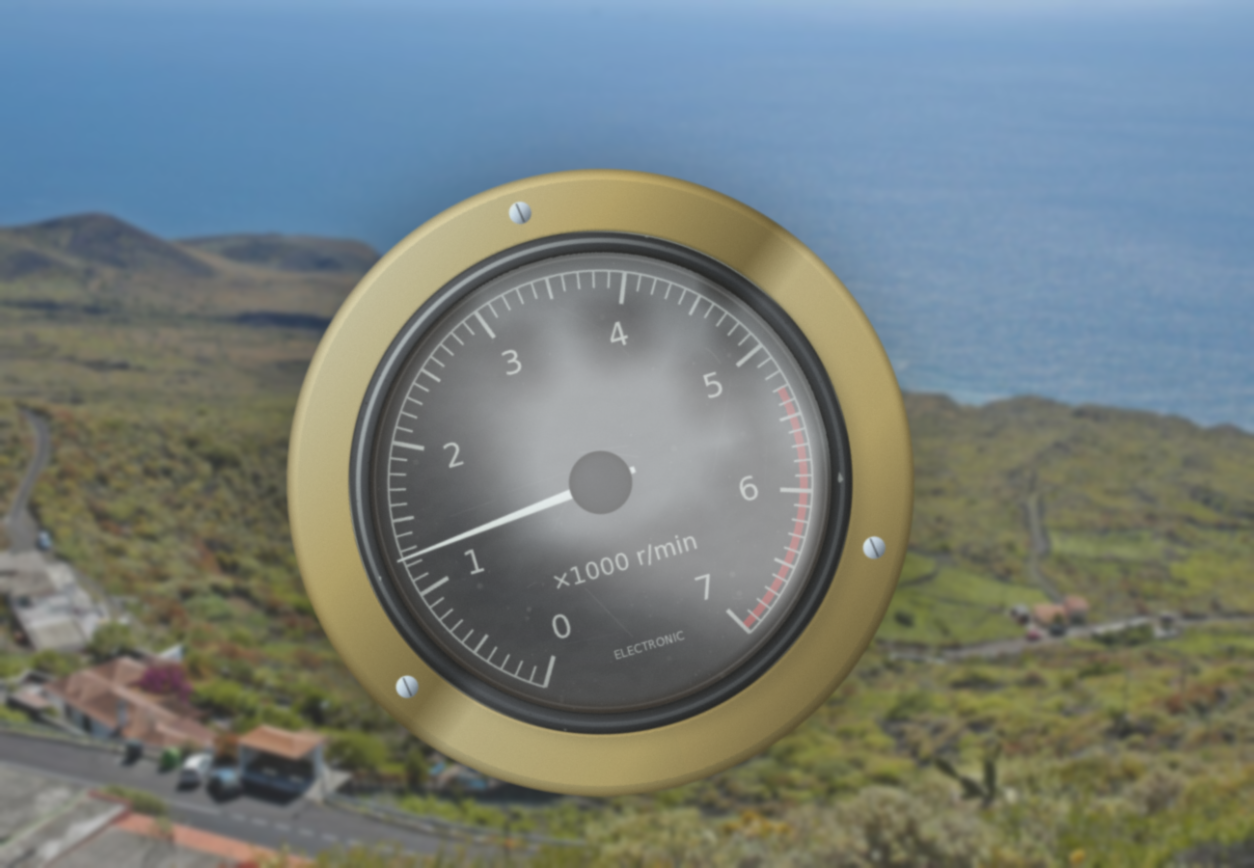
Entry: 1250 rpm
